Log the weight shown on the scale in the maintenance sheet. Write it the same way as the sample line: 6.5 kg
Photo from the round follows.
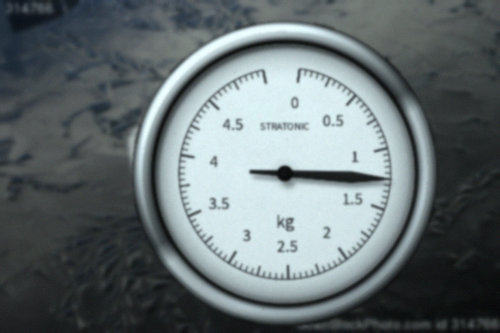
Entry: 1.25 kg
